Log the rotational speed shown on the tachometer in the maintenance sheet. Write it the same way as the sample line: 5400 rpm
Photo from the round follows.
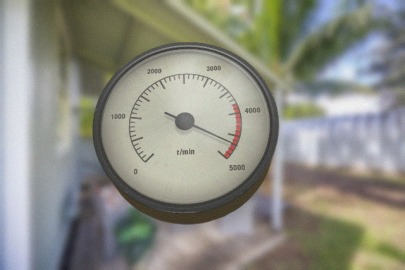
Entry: 4700 rpm
